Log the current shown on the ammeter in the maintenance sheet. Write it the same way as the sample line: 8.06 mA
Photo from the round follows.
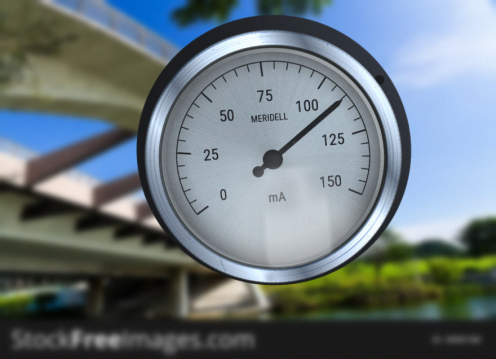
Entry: 110 mA
